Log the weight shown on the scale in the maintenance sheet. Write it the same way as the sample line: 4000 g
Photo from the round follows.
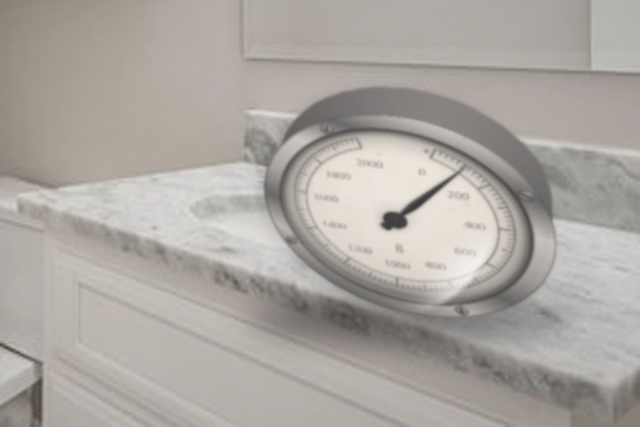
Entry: 100 g
